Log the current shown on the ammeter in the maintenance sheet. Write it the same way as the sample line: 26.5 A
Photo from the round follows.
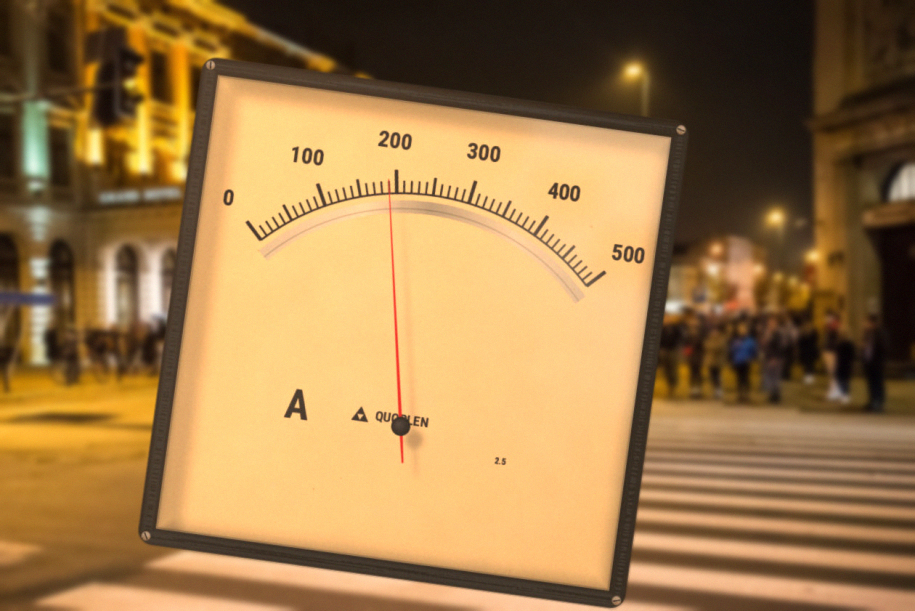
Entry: 190 A
